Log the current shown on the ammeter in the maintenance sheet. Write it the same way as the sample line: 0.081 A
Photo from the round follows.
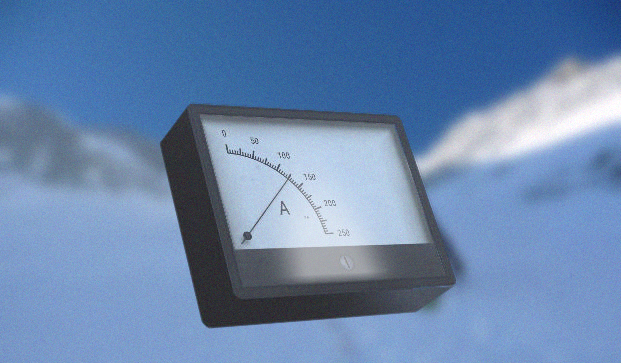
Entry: 125 A
